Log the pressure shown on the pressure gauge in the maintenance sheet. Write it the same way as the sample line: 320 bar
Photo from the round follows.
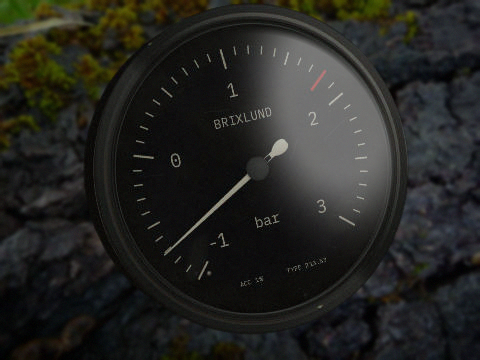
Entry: -0.7 bar
